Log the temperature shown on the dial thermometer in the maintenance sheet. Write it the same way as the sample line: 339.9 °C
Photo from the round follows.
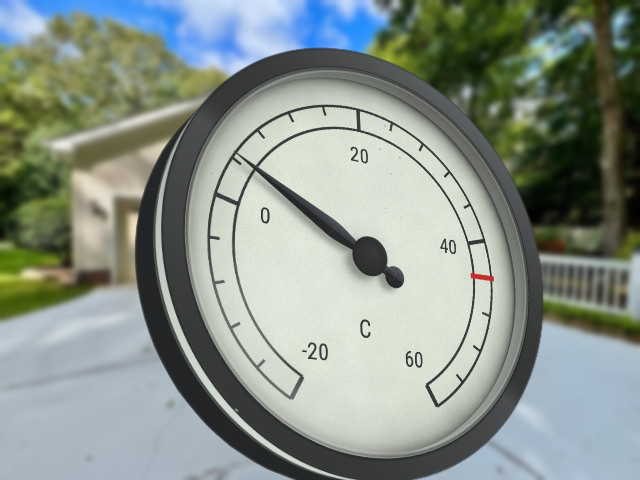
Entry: 4 °C
